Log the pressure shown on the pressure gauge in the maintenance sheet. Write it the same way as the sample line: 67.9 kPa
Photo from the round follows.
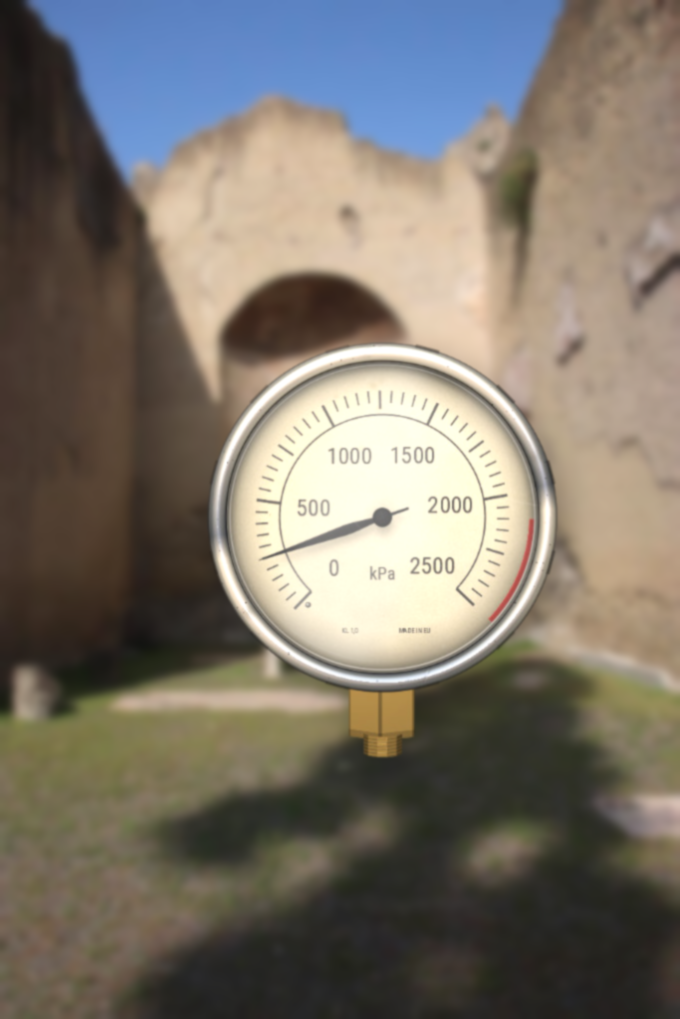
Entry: 250 kPa
